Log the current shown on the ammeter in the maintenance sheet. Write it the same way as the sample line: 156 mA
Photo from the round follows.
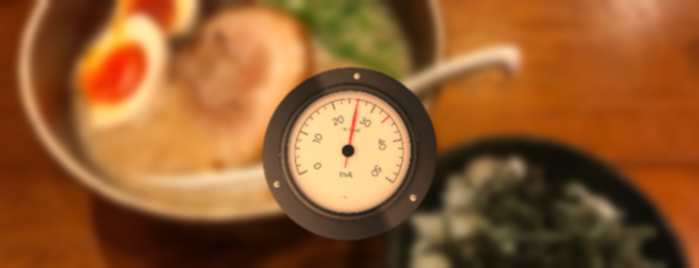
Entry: 26 mA
